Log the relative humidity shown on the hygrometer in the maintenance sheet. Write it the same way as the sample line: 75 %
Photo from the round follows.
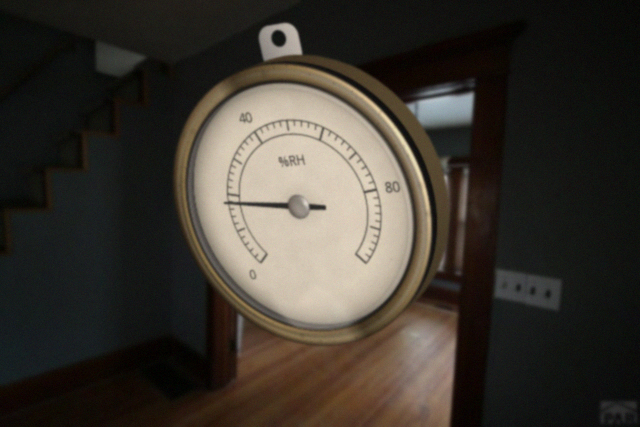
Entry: 18 %
